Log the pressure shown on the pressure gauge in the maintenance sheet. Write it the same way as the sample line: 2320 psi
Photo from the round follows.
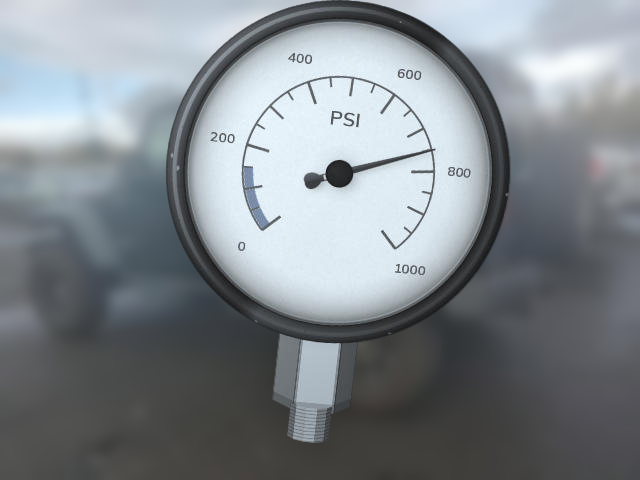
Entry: 750 psi
